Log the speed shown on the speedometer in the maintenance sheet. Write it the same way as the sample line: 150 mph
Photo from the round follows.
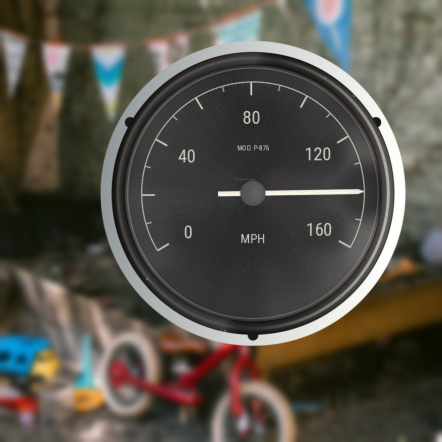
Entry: 140 mph
